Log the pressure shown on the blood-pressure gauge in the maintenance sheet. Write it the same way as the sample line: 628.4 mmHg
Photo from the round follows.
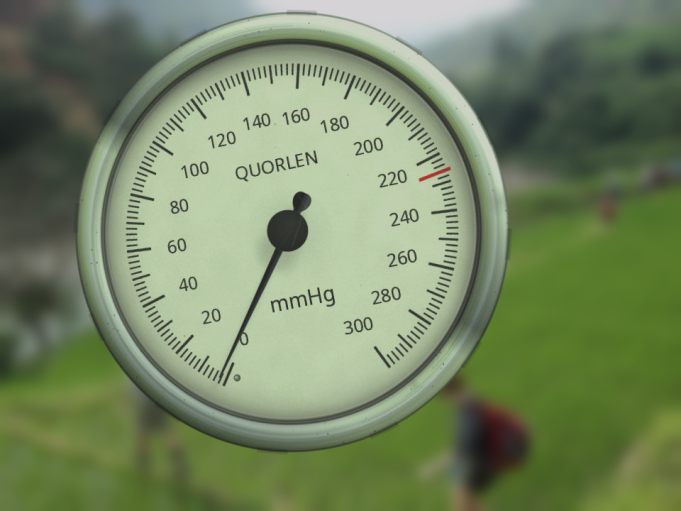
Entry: 2 mmHg
